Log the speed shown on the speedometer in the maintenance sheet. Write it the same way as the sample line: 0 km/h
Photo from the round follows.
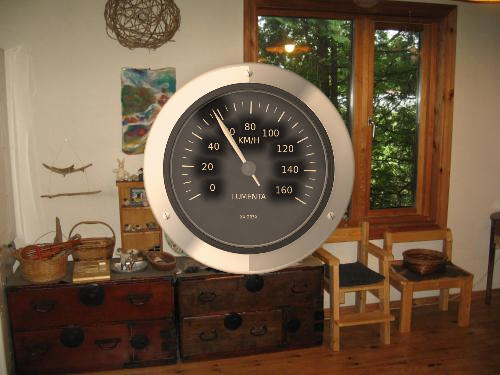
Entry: 57.5 km/h
